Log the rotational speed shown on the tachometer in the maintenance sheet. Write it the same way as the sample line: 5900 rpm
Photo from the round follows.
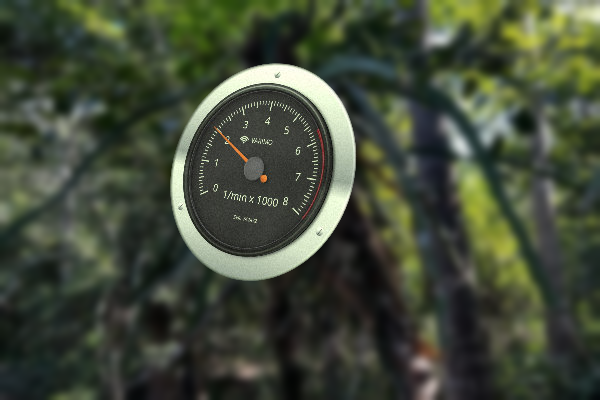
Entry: 2000 rpm
